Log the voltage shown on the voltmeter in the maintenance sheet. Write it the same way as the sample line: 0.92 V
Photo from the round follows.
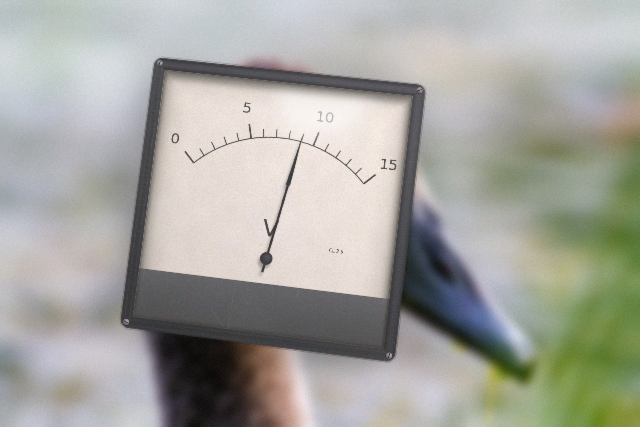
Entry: 9 V
